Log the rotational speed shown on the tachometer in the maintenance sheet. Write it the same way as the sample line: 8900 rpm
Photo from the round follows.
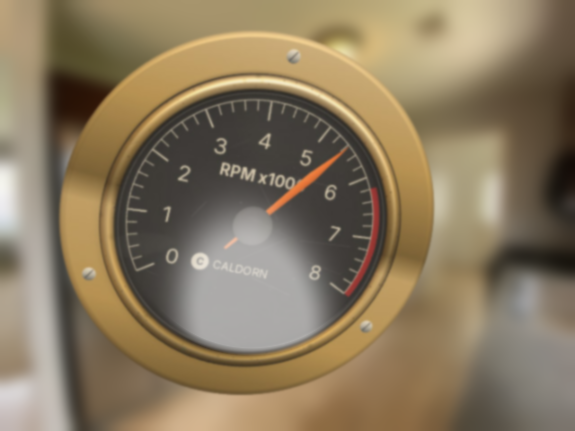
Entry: 5400 rpm
